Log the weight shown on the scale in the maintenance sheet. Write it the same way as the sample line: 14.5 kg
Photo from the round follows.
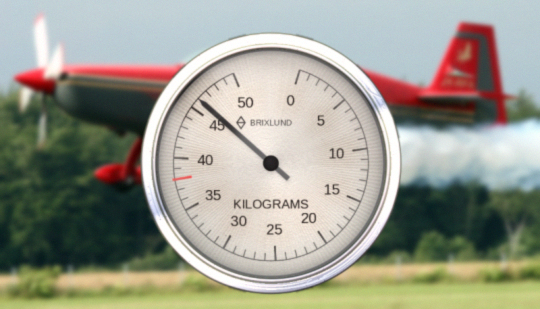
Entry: 46 kg
